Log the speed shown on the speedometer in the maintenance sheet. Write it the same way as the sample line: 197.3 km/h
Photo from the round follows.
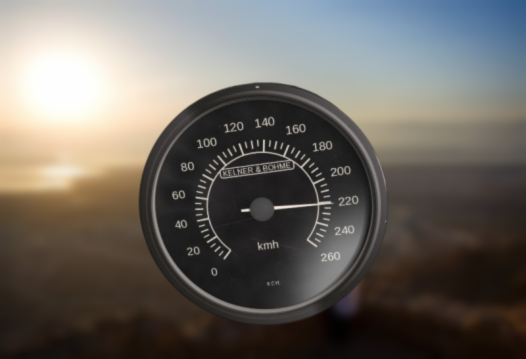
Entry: 220 km/h
